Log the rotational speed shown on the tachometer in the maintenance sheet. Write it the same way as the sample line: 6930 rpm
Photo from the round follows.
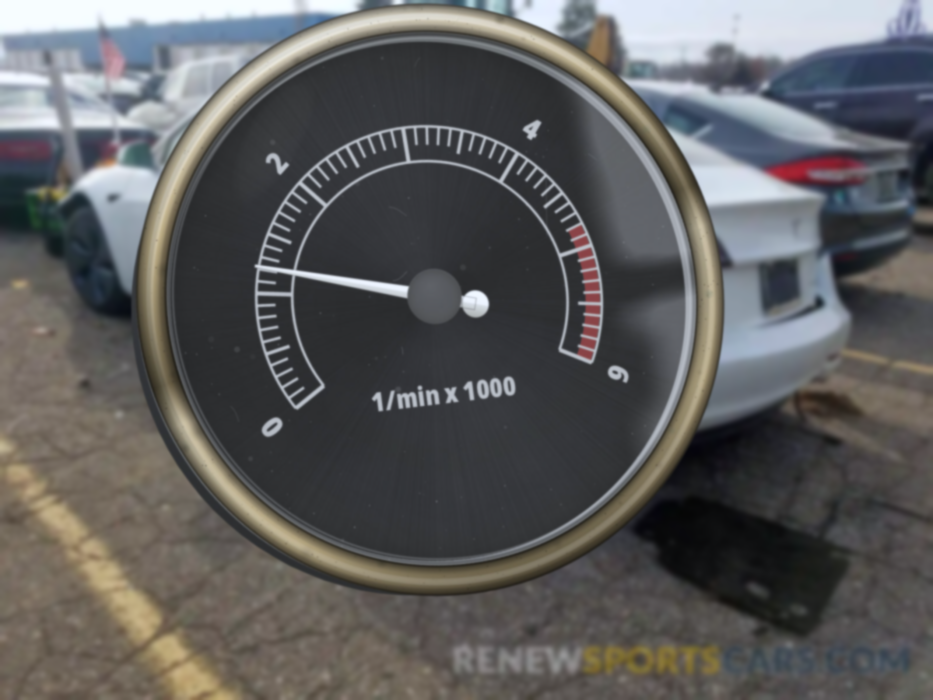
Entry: 1200 rpm
